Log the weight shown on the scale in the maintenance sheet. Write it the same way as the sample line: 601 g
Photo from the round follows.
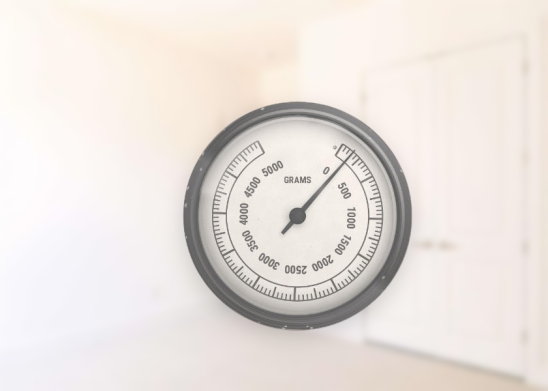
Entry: 150 g
